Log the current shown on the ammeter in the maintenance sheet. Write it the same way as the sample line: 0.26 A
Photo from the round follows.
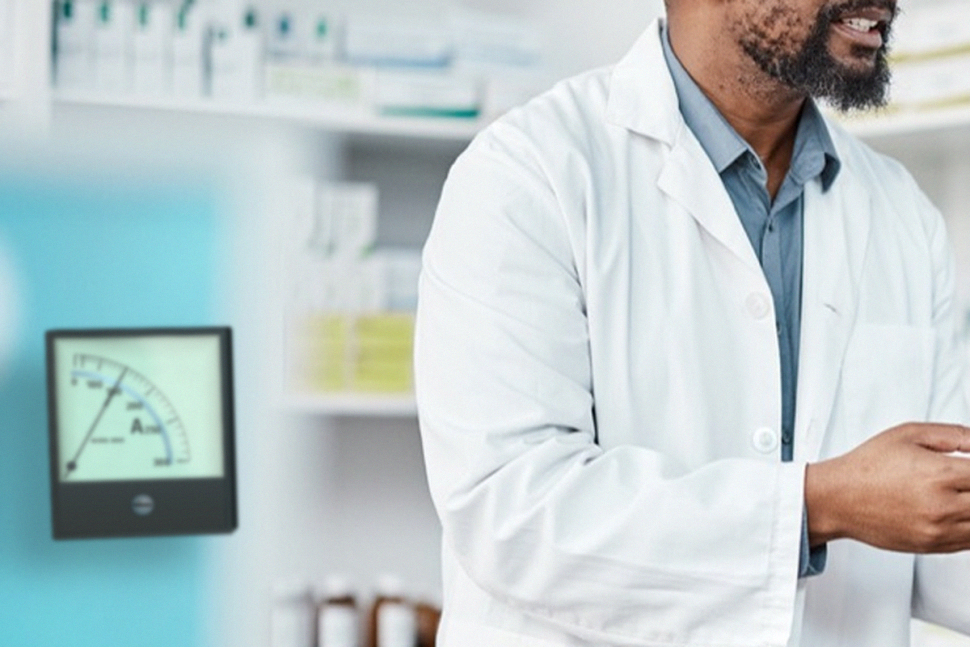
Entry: 150 A
